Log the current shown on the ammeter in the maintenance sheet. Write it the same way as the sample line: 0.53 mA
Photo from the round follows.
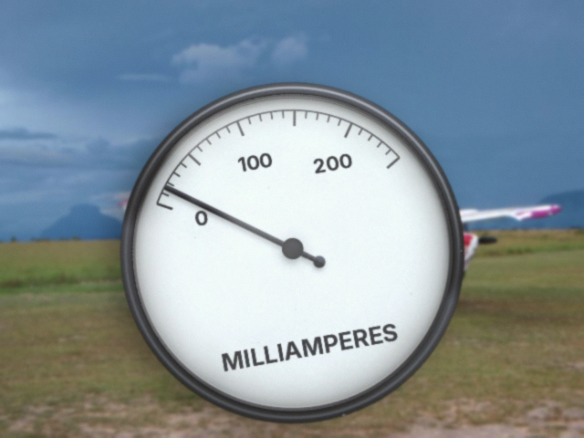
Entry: 15 mA
